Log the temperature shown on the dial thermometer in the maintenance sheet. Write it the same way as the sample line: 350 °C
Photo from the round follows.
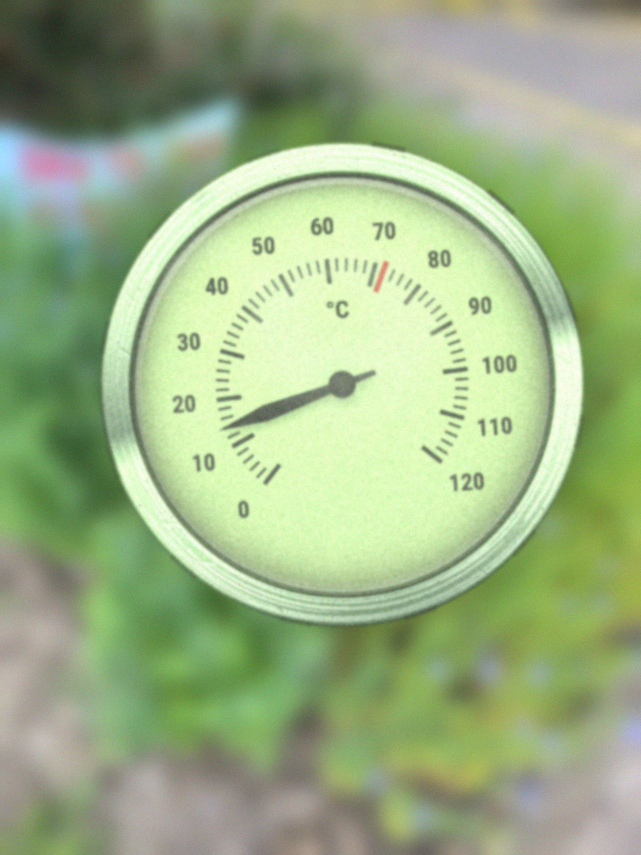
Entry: 14 °C
